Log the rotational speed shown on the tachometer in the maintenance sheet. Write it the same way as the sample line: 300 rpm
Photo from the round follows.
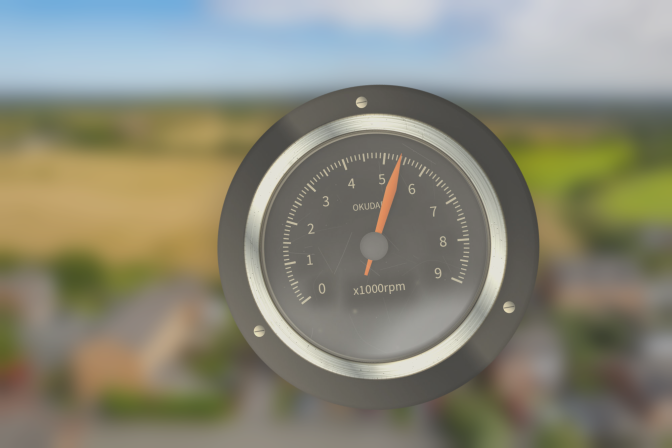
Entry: 5400 rpm
